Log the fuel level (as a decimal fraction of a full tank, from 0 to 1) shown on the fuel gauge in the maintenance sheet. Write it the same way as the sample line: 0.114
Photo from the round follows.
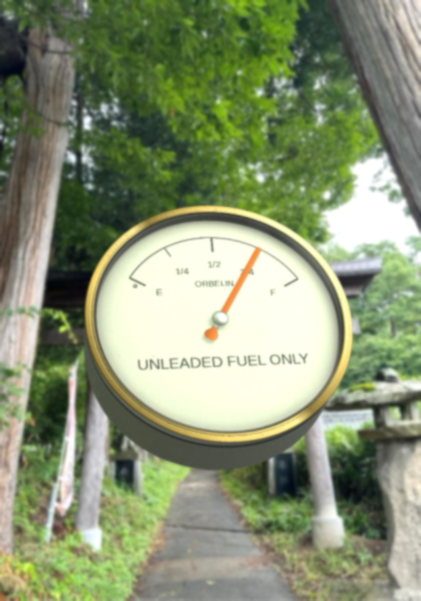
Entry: 0.75
